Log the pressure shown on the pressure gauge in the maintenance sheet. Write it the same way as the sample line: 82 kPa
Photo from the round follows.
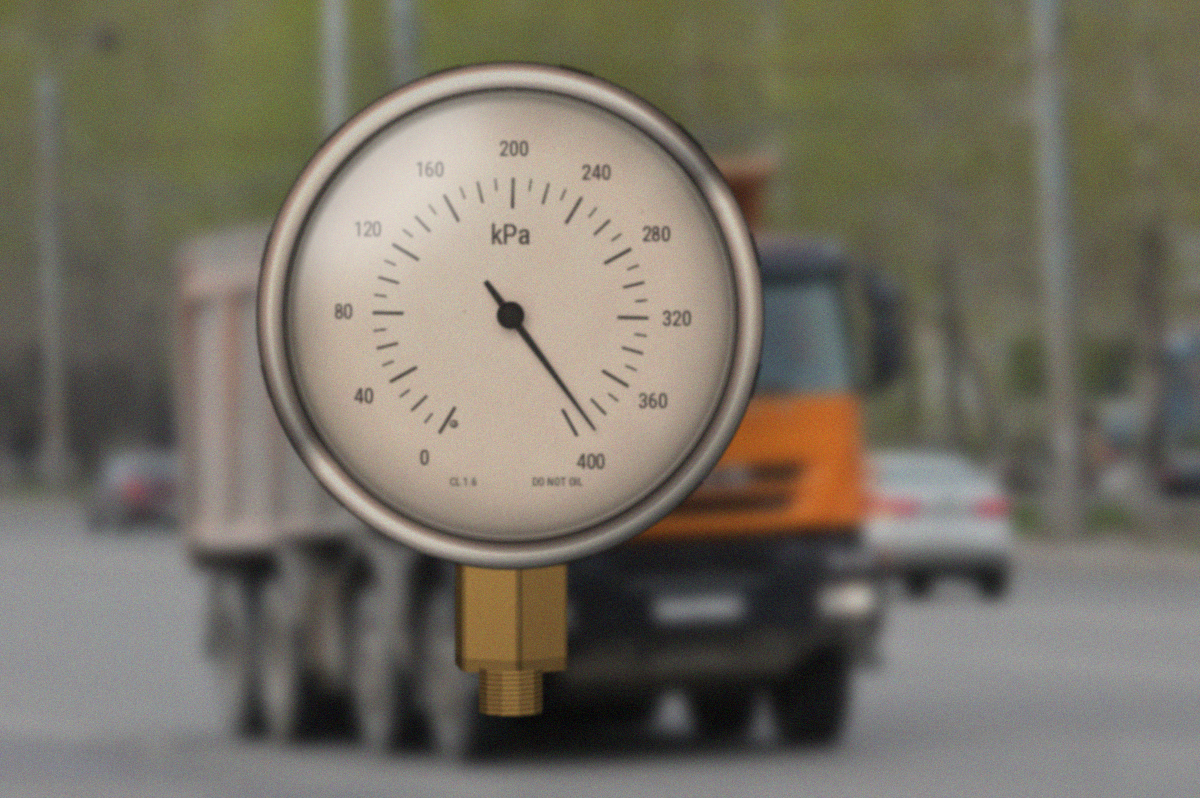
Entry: 390 kPa
